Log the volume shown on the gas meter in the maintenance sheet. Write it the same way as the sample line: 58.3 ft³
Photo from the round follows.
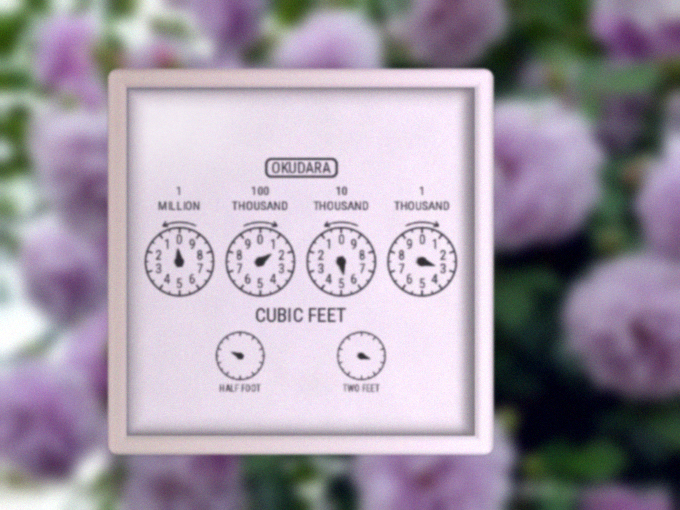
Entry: 15300 ft³
